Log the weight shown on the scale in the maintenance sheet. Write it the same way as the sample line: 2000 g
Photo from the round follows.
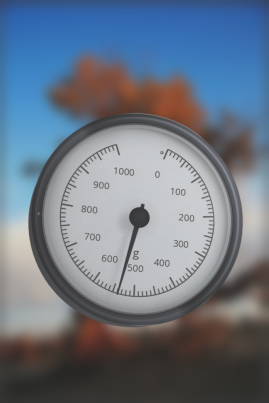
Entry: 540 g
